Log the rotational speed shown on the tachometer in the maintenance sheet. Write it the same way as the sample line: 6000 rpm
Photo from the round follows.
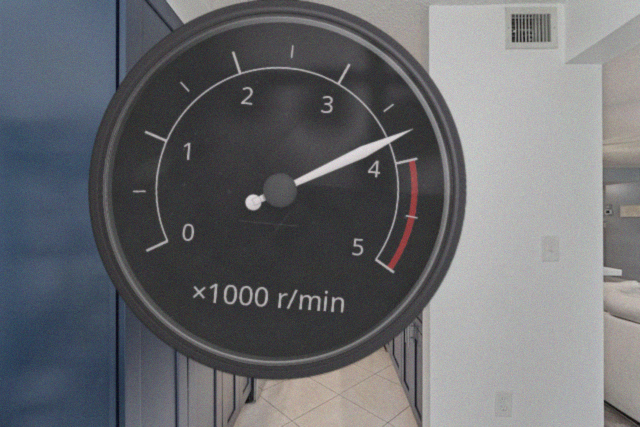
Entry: 3750 rpm
